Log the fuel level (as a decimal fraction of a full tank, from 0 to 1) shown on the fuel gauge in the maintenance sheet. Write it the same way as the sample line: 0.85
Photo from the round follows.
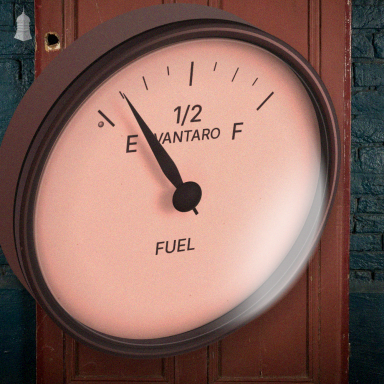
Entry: 0.125
